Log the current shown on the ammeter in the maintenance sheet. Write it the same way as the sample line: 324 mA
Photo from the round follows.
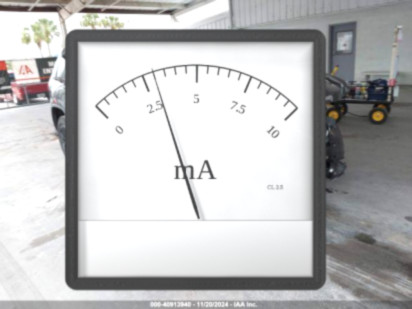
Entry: 3 mA
